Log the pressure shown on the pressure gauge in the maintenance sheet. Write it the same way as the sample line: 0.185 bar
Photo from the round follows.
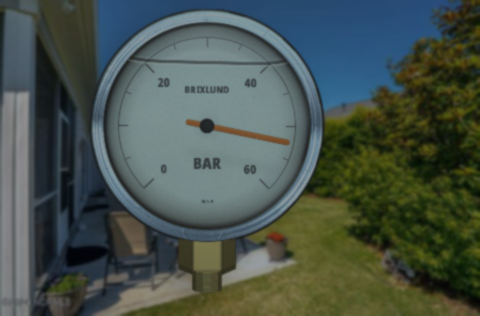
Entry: 52.5 bar
